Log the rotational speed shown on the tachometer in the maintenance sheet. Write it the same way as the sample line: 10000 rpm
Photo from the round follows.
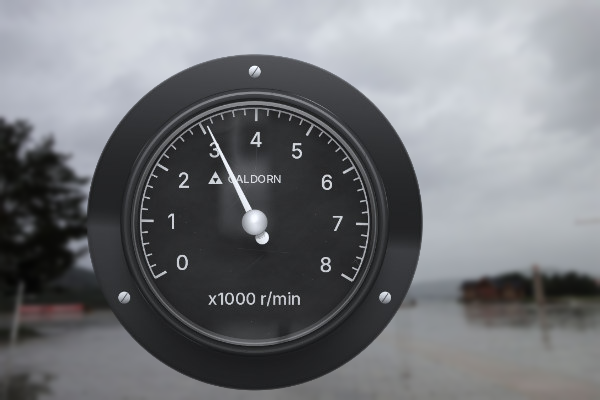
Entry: 3100 rpm
